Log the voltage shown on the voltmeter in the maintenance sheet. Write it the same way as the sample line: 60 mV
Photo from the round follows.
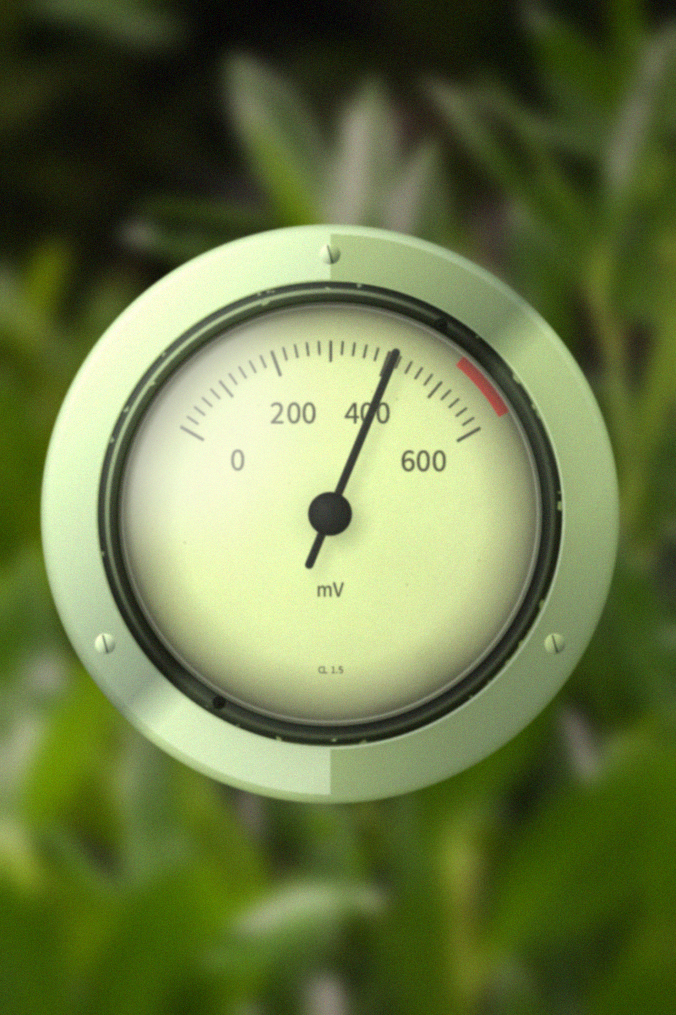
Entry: 410 mV
